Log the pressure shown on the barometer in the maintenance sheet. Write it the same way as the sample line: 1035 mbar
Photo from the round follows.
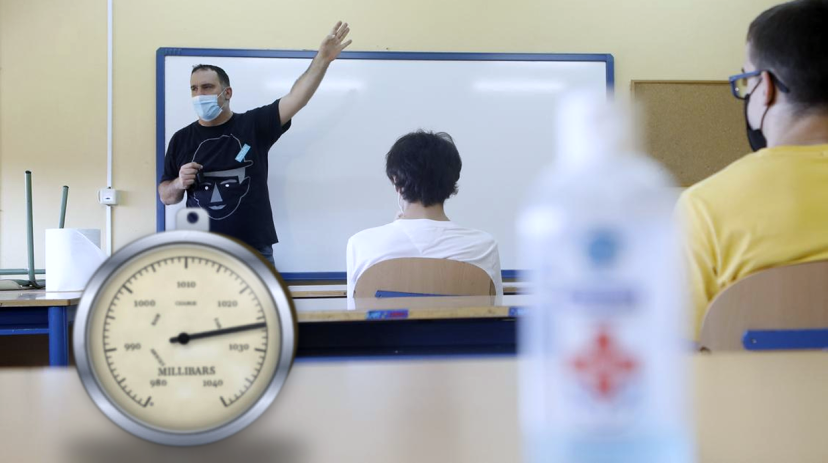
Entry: 1026 mbar
